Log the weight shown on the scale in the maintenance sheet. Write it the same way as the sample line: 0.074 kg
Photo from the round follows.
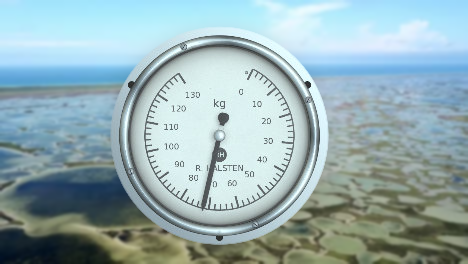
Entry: 72 kg
